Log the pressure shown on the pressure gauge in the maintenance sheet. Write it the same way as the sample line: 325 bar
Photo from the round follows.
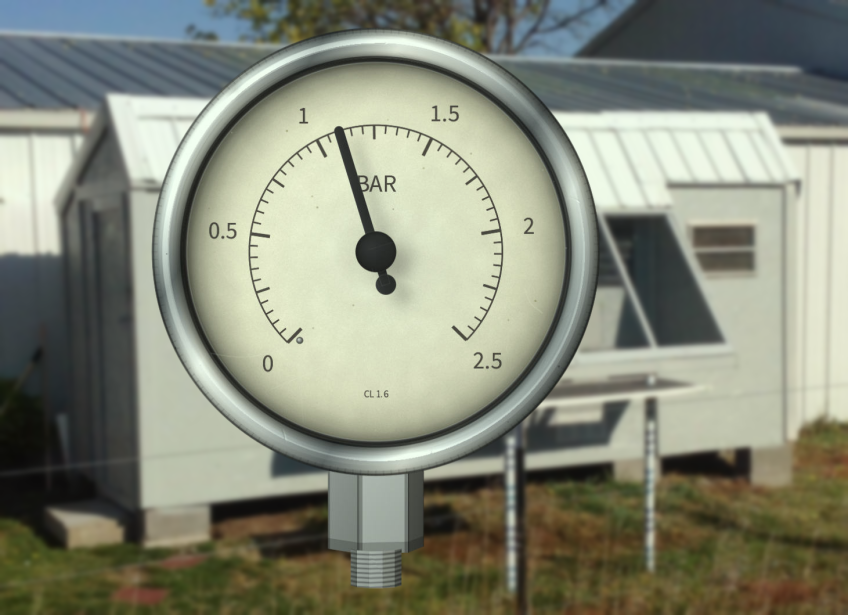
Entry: 1.1 bar
